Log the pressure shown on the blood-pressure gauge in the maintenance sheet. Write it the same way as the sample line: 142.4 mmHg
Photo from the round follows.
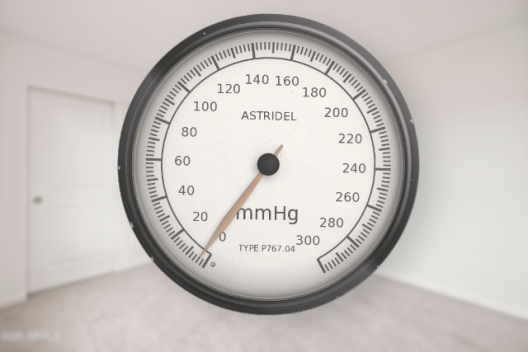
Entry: 4 mmHg
